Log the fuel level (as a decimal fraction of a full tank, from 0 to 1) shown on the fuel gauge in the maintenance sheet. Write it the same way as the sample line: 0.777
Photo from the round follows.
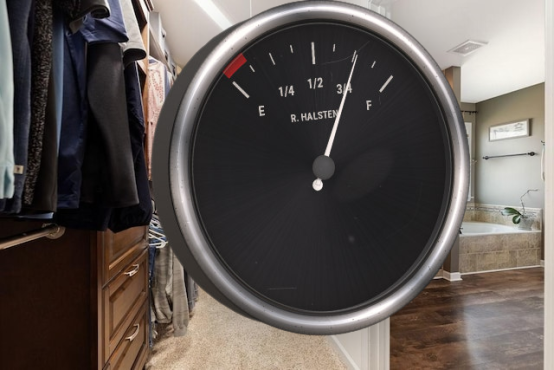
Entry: 0.75
